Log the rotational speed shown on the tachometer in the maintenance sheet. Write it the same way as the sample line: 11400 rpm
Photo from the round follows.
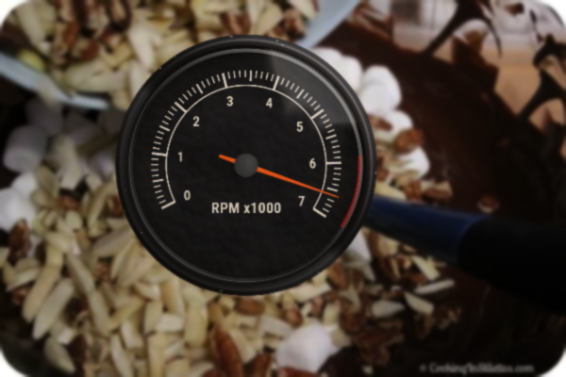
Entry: 6600 rpm
